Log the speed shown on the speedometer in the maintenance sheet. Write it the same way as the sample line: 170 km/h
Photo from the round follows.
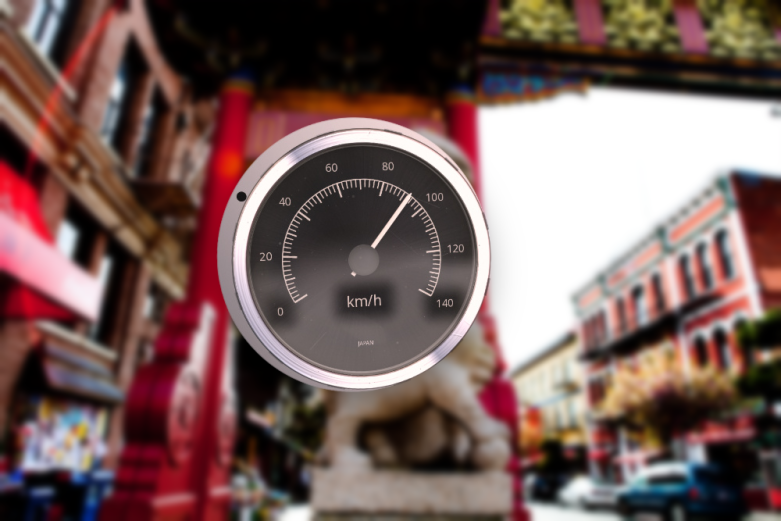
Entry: 92 km/h
